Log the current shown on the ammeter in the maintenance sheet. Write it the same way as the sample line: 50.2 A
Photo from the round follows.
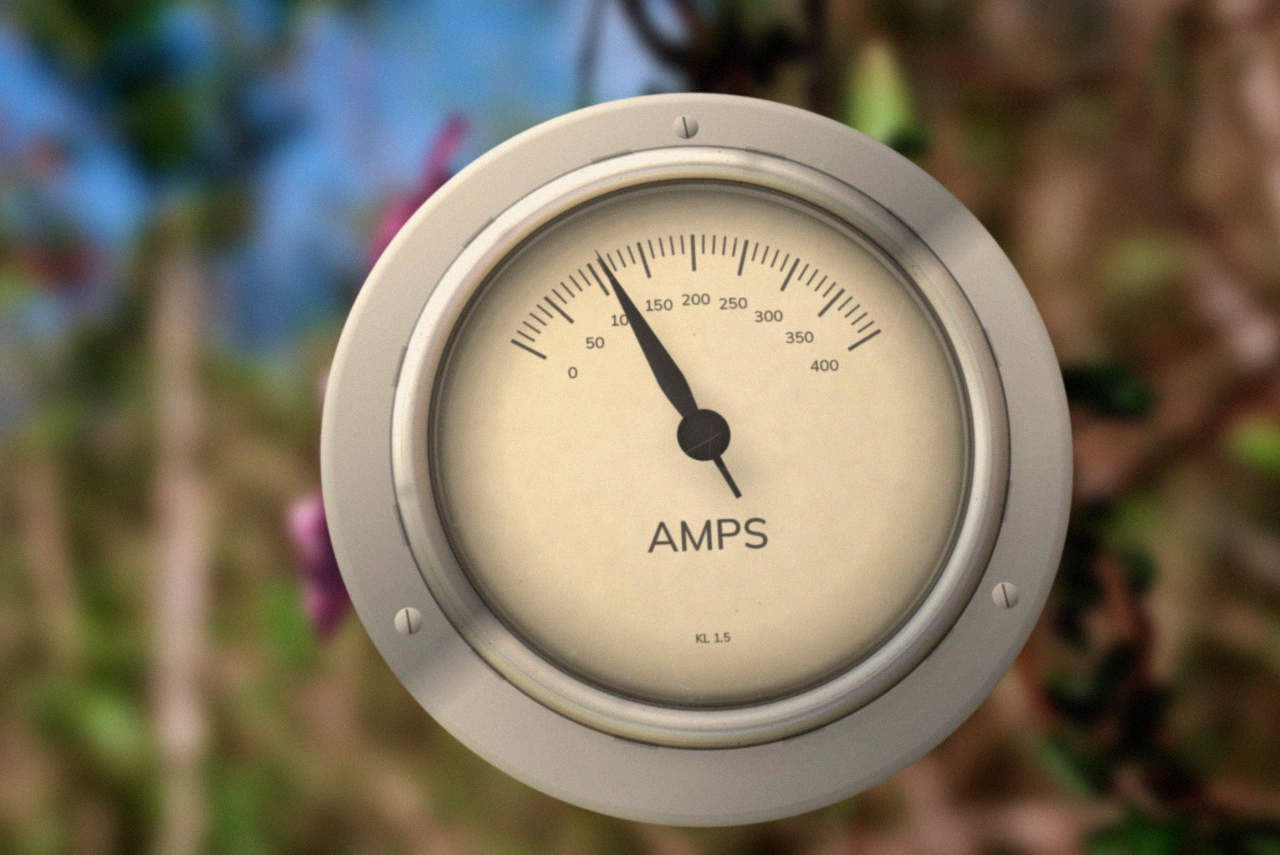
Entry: 110 A
